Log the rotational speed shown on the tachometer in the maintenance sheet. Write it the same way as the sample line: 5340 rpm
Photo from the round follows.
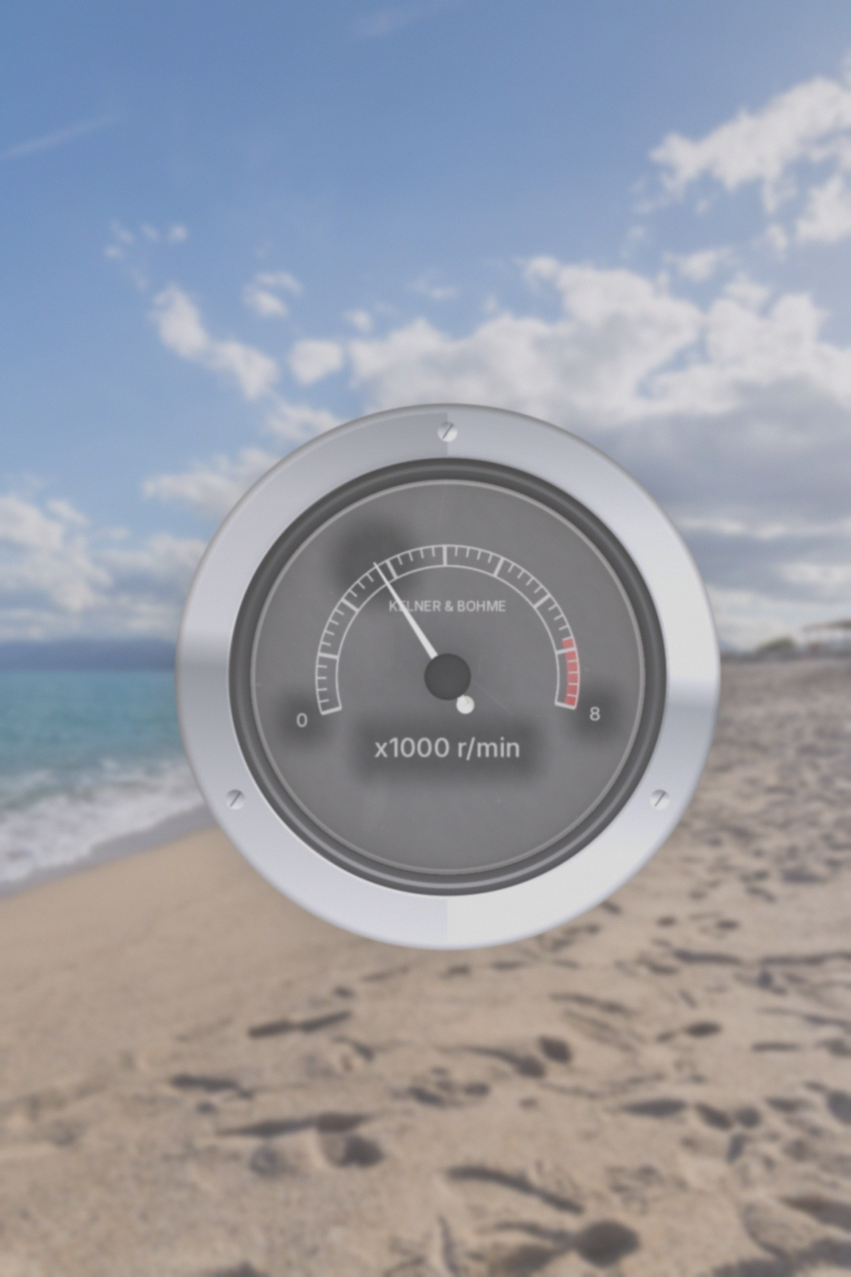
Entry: 2800 rpm
